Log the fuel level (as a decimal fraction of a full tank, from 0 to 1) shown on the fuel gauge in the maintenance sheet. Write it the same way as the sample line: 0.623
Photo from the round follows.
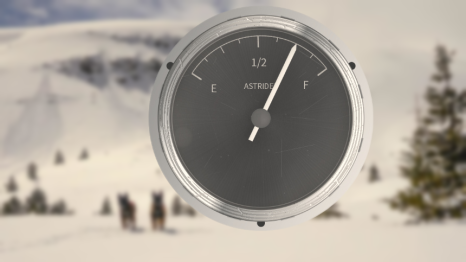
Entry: 0.75
